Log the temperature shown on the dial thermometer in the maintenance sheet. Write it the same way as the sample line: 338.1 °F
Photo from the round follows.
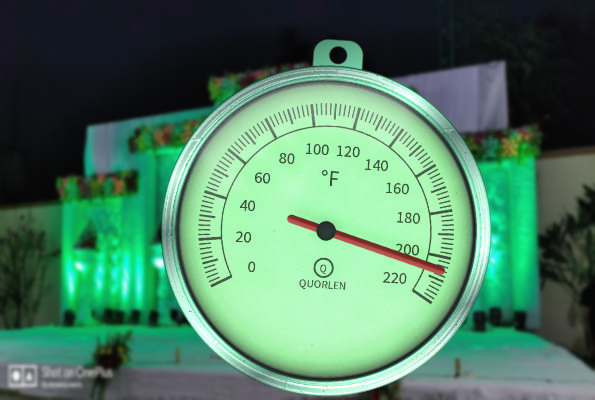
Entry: 206 °F
